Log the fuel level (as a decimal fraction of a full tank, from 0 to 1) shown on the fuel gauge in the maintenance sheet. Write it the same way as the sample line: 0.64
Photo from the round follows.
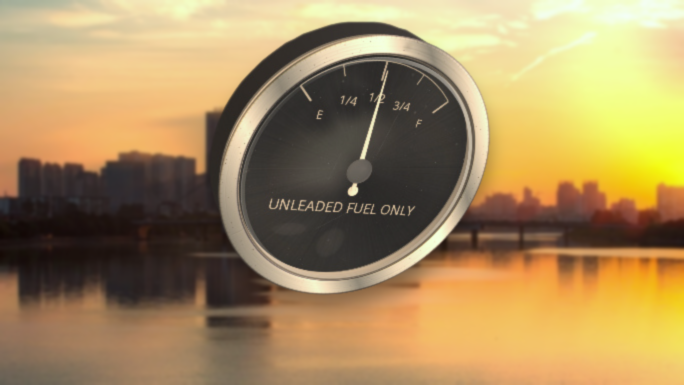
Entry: 0.5
